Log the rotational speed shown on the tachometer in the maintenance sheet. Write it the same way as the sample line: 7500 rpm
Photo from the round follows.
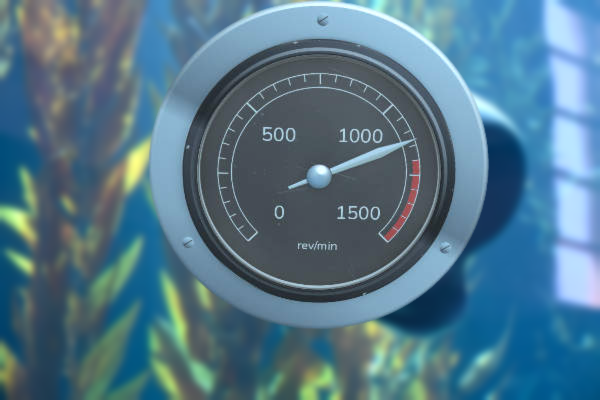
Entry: 1125 rpm
